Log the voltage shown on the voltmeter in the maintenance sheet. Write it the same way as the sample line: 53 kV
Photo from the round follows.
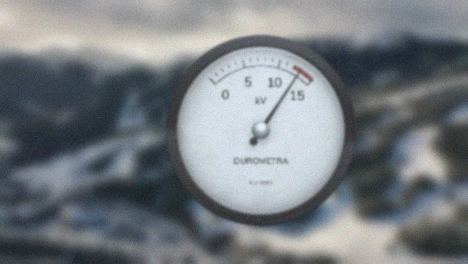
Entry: 13 kV
